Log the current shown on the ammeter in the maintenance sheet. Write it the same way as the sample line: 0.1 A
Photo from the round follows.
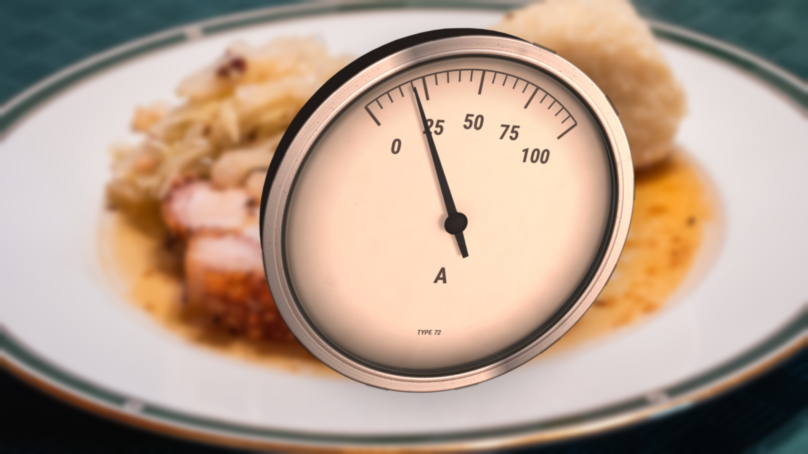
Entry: 20 A
